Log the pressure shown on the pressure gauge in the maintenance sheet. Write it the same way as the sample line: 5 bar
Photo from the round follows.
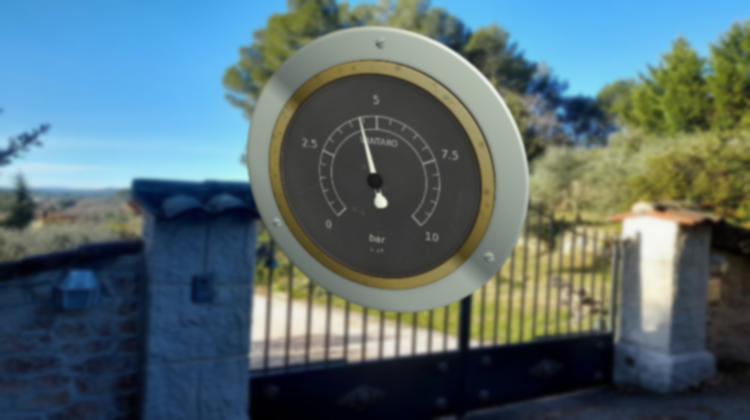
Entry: 4.5 bar
